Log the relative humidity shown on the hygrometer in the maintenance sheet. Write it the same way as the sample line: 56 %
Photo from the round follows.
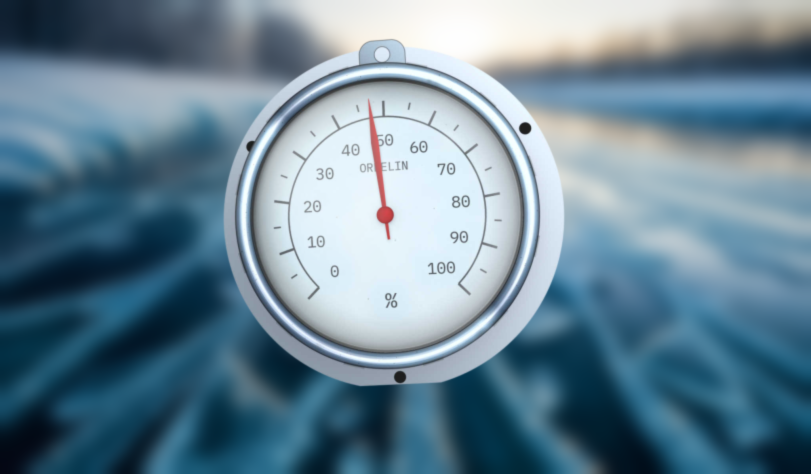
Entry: 47.5 %
